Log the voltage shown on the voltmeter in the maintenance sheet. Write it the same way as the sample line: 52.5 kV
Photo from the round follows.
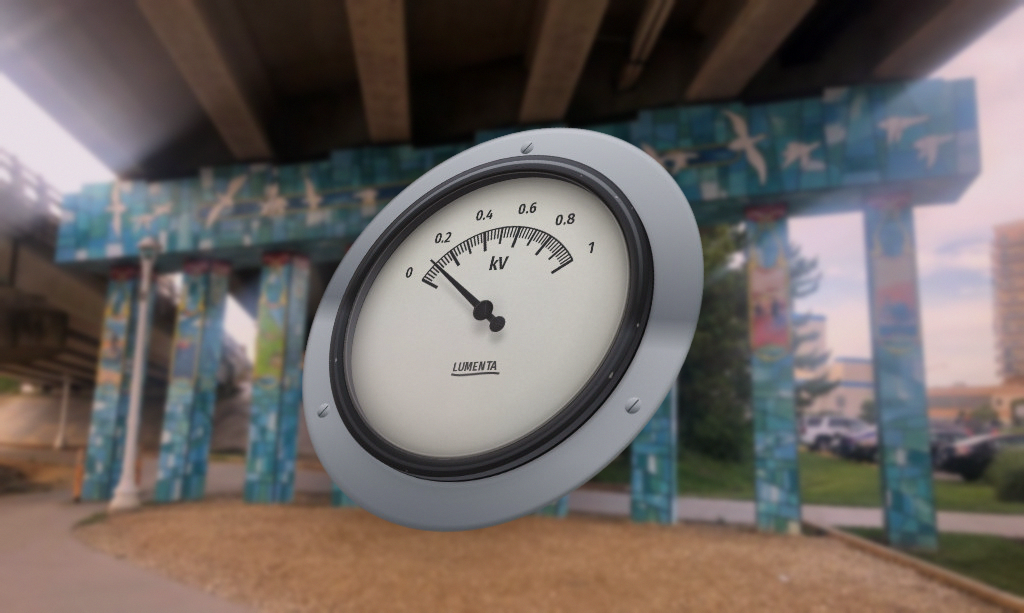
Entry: 0.1 kV
